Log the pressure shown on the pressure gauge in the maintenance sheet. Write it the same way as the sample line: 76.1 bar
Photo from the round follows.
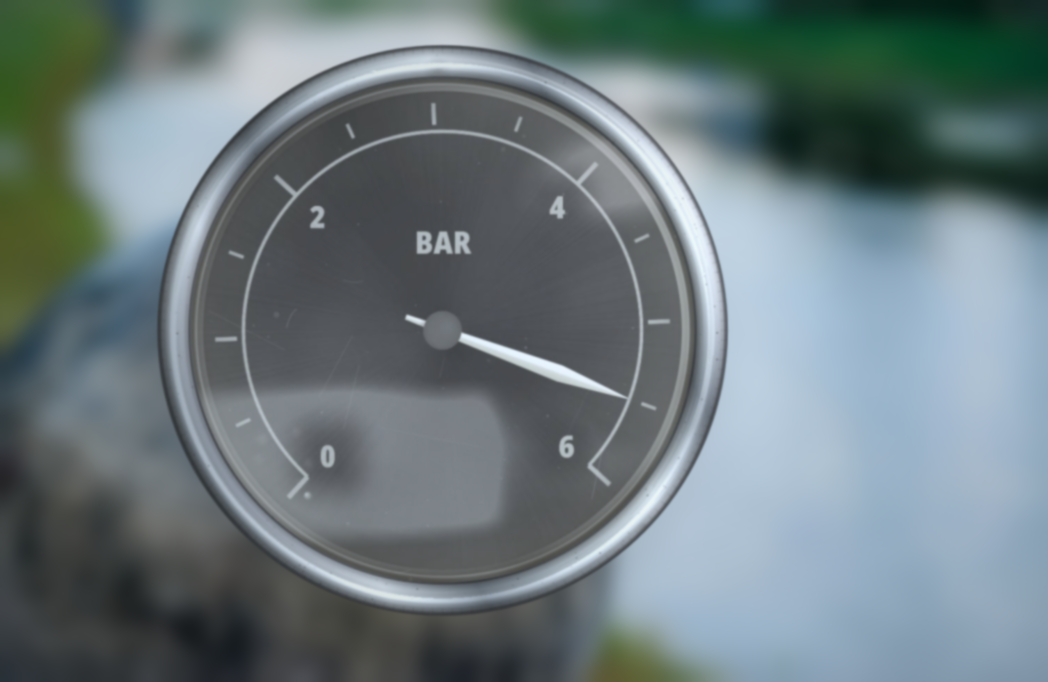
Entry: 5.5 bar
